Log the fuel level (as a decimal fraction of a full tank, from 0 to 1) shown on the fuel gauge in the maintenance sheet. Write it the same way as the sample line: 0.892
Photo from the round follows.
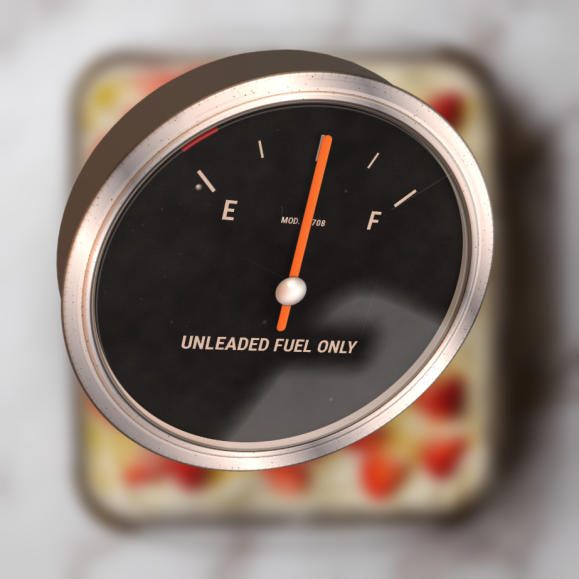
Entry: 0.5
